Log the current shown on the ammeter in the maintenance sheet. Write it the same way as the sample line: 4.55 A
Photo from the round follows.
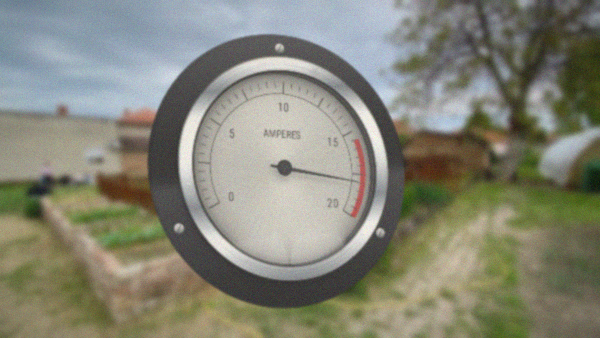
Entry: 18 A
